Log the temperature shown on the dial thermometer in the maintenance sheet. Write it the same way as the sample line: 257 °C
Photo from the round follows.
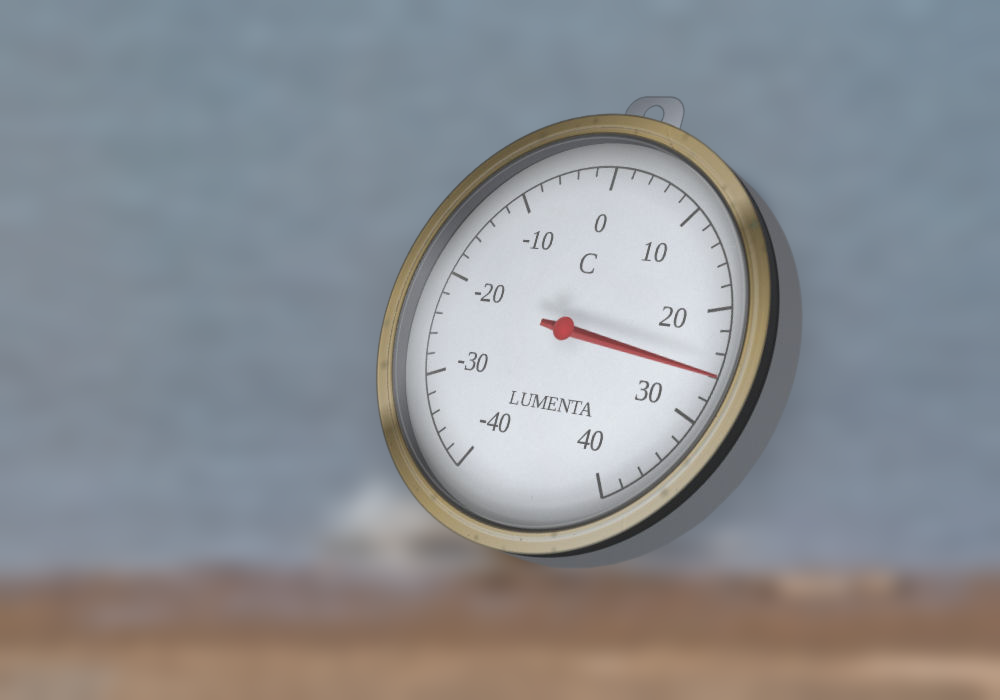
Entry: 26 °C
